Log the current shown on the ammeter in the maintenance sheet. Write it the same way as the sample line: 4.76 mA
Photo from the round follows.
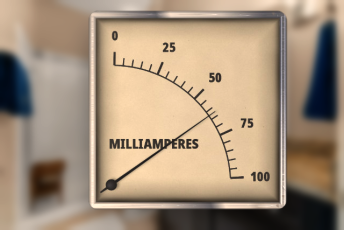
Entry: 62.5 mA
